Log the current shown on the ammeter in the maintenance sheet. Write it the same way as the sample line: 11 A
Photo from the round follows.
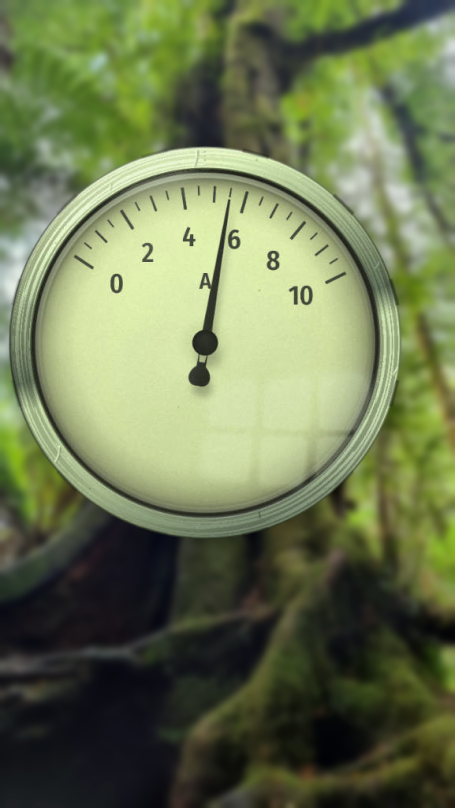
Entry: 5.5 A
